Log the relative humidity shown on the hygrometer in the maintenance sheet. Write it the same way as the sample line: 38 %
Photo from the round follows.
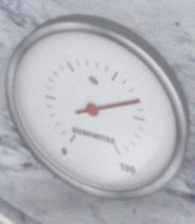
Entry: 72 %
